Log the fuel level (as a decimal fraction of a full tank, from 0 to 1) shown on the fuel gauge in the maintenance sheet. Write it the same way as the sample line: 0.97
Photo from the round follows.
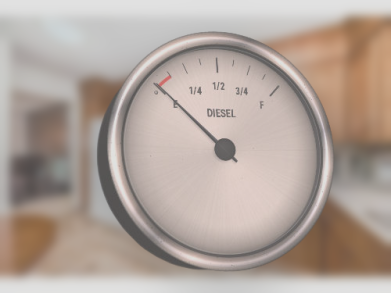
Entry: 0
